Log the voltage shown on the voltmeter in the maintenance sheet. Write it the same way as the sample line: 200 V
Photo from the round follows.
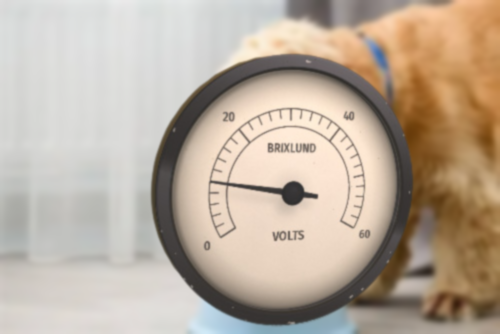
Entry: 10 V
